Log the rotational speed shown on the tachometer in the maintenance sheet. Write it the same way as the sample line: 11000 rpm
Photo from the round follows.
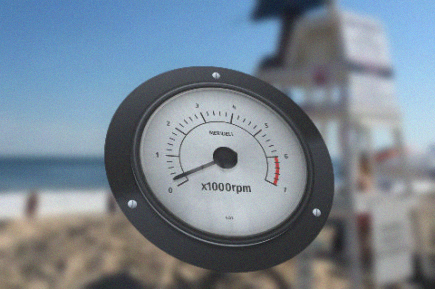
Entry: 200 rpm
